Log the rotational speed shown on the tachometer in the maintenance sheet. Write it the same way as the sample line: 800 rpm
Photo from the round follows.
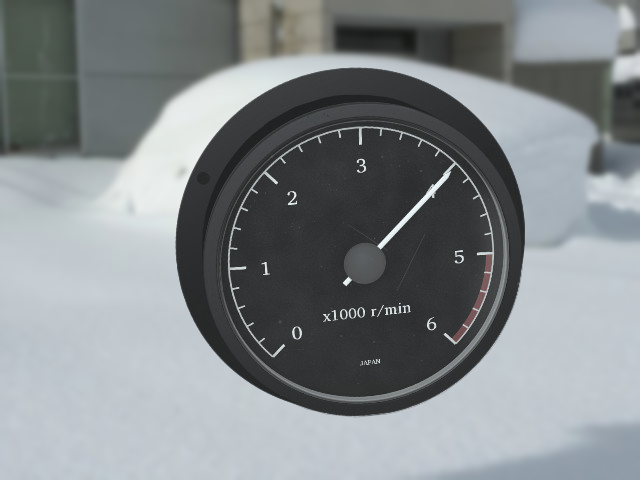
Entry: 4000 rpm
